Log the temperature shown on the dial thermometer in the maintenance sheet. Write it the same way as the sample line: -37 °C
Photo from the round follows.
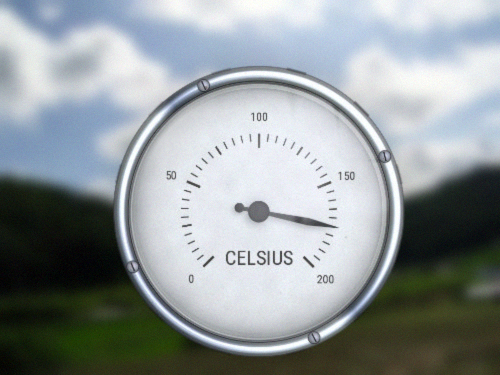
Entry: 175 °C
